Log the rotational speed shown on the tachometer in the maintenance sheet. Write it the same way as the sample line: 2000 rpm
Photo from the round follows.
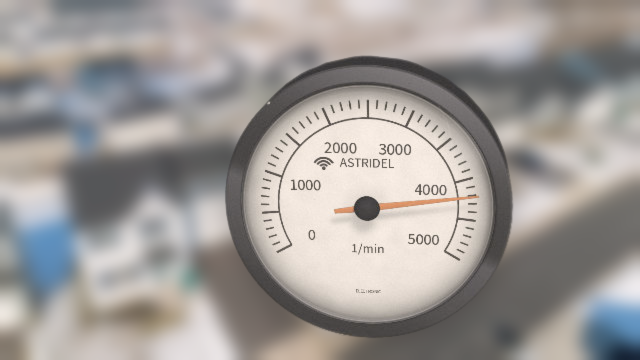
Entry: 4200 rpm
